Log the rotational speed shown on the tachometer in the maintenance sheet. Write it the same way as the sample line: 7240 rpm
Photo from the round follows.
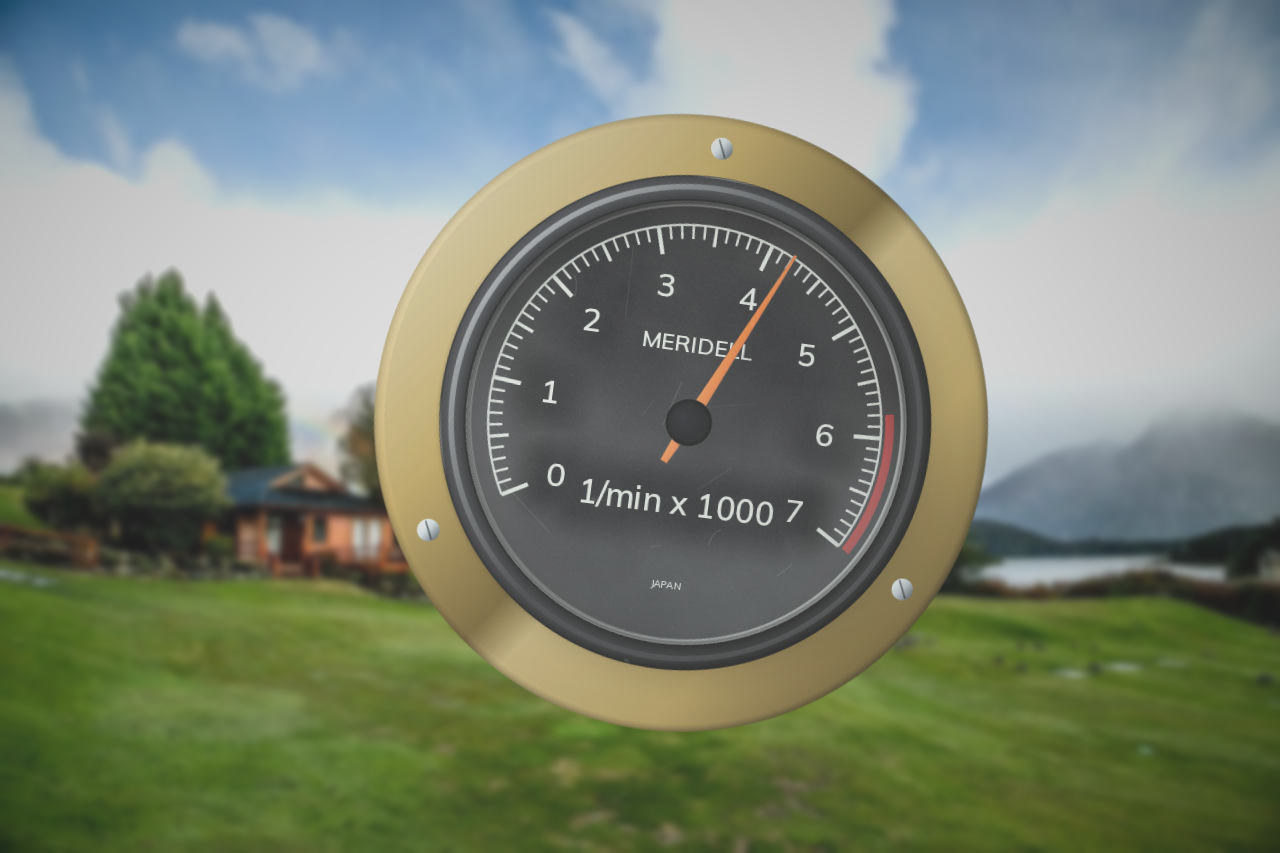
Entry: 4200 rpm
